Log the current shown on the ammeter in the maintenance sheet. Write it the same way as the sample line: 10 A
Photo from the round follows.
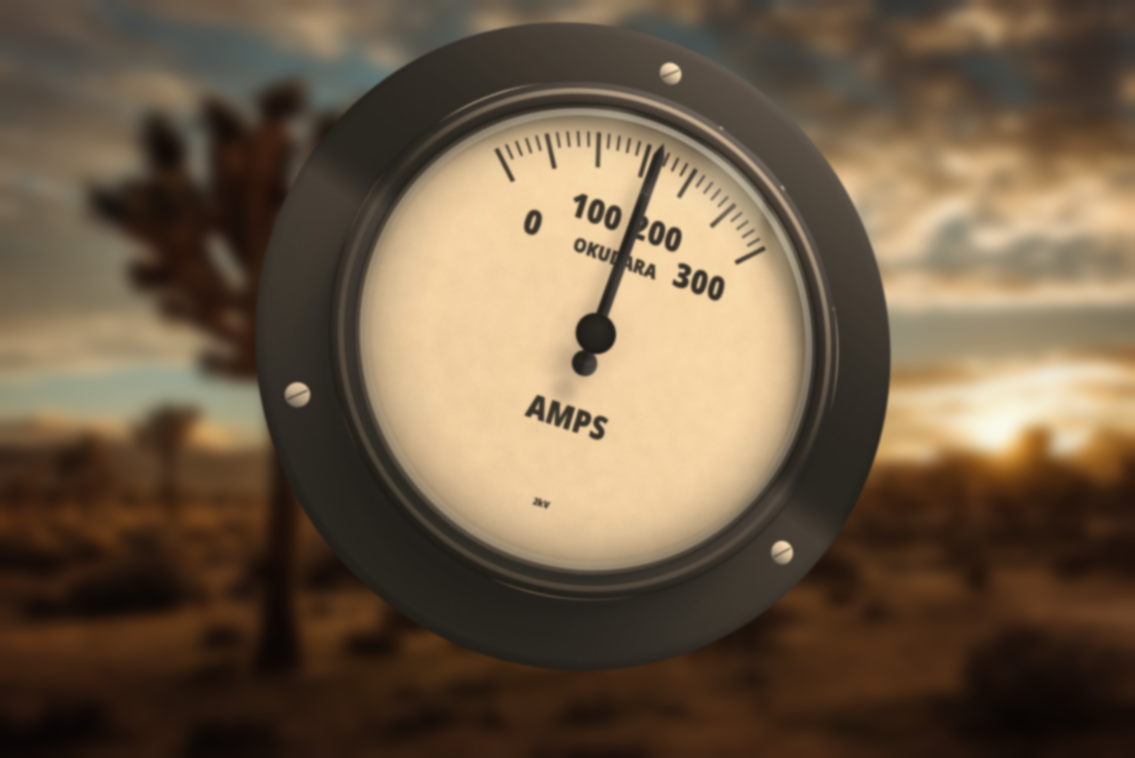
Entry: 160 A
